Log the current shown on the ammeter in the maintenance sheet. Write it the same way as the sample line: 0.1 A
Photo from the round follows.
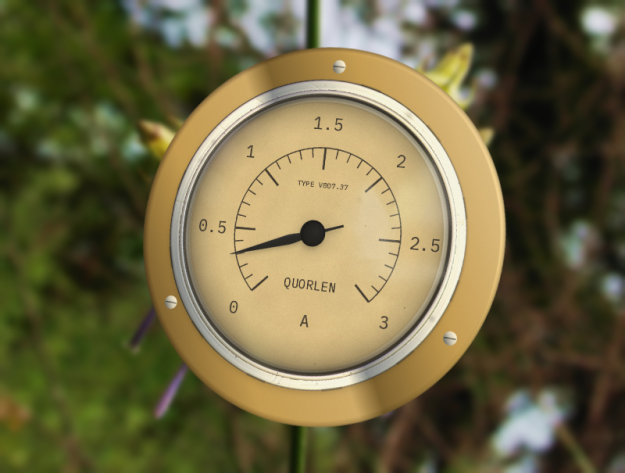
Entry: 0.3 A
